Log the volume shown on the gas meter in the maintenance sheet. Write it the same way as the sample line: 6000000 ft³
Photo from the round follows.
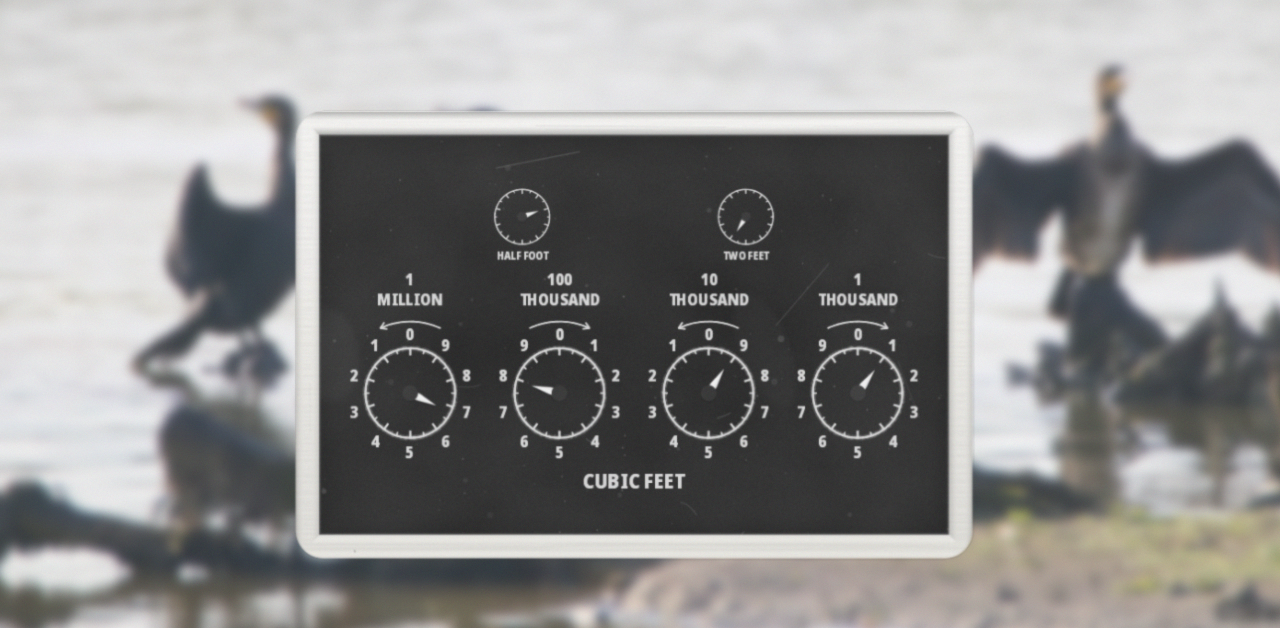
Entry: 679100 ft³
